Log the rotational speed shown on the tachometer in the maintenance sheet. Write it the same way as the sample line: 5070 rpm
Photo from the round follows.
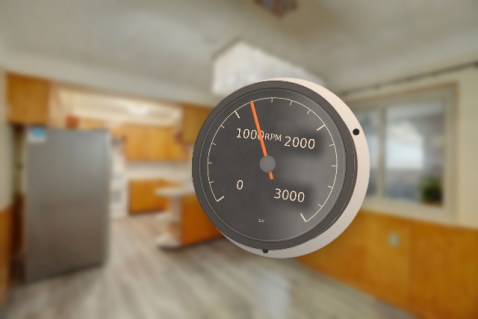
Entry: 1200 rpm
